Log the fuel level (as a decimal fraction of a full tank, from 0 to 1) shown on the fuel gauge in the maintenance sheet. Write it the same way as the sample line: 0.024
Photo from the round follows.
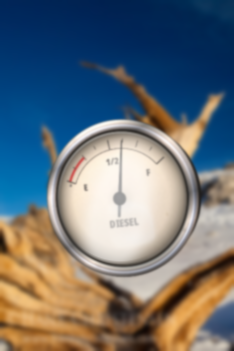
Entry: 0.625
